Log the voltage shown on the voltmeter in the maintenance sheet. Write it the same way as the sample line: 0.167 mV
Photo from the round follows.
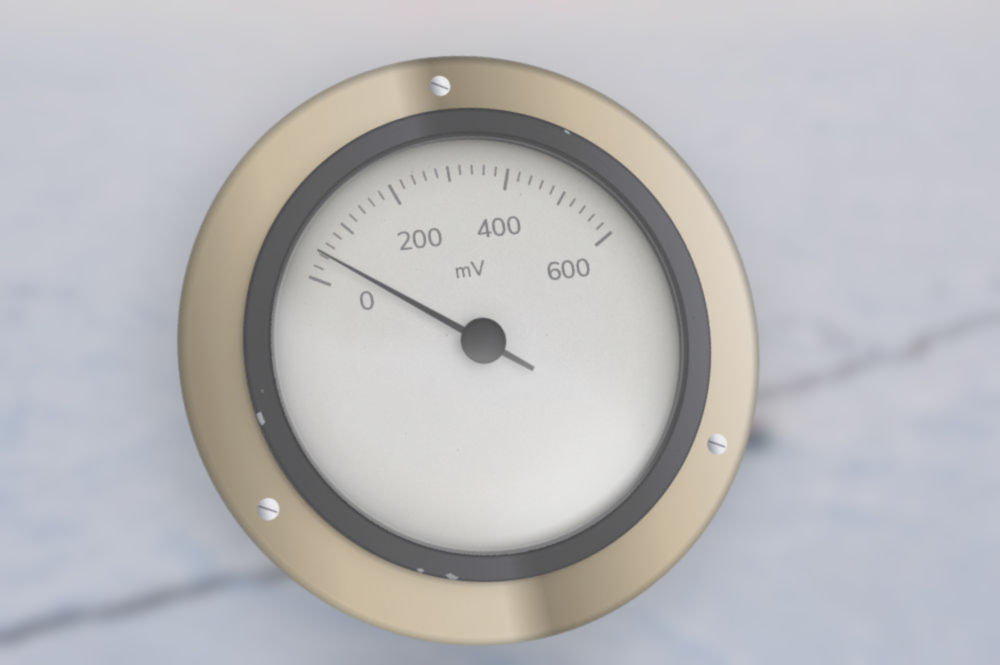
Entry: 40 mV
